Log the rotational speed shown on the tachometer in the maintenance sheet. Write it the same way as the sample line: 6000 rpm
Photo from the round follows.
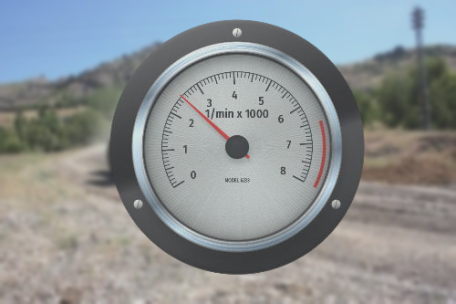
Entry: 2500 rpm
